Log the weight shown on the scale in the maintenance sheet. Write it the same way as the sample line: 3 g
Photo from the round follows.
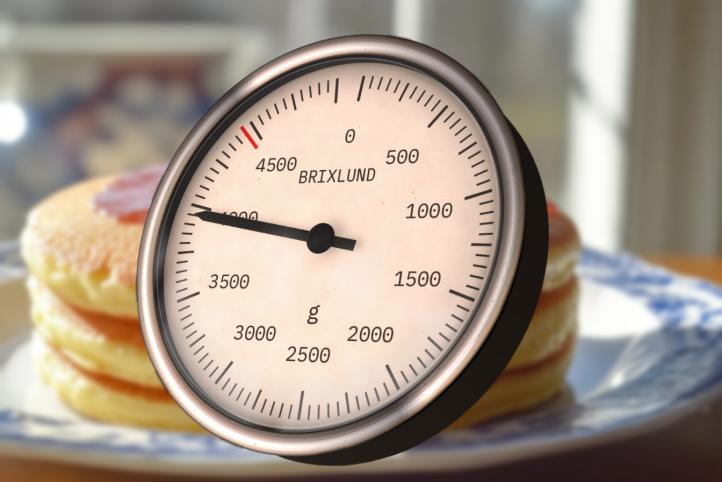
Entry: 3950 g
